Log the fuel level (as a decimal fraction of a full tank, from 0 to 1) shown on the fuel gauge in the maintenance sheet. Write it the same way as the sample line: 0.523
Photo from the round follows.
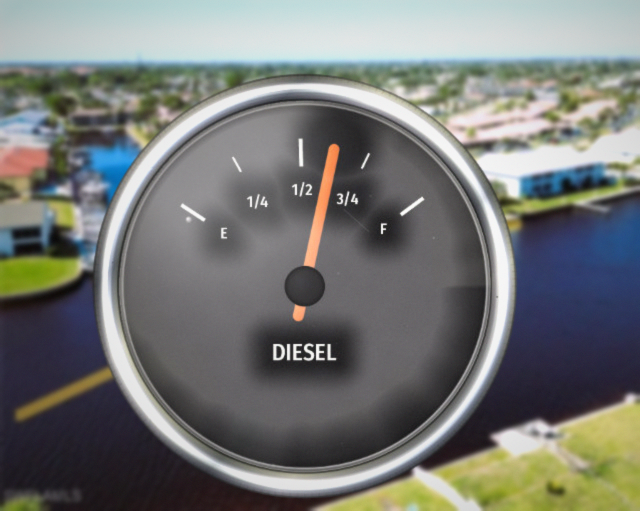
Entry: 0.625
